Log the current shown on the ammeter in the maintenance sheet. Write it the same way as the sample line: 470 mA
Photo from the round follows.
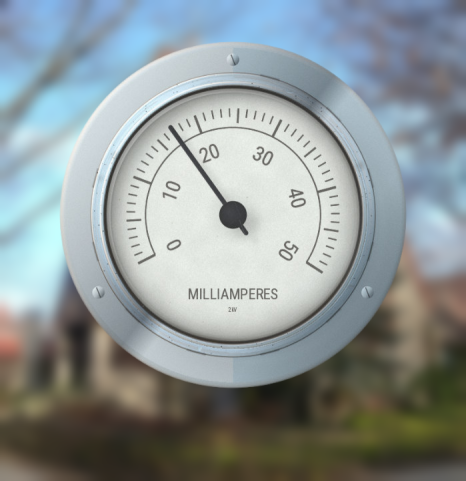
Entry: 17 mA
